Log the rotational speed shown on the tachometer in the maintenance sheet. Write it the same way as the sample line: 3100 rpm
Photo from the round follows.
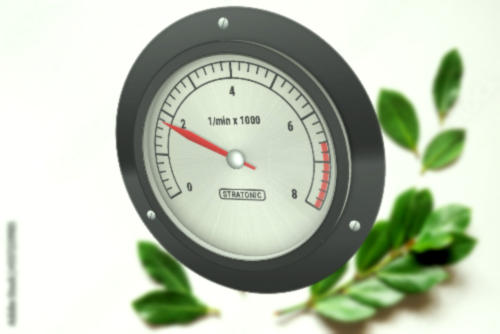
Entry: 1800 rpm
